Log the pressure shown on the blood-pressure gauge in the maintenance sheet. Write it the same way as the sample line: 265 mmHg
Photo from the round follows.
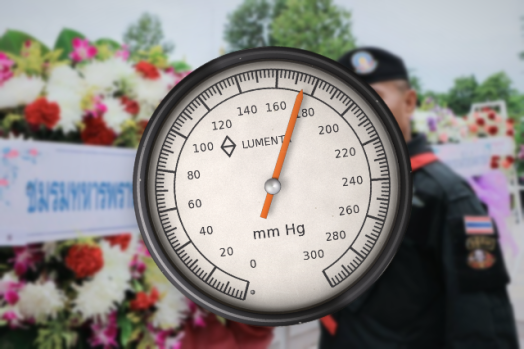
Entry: 174 mmHg
